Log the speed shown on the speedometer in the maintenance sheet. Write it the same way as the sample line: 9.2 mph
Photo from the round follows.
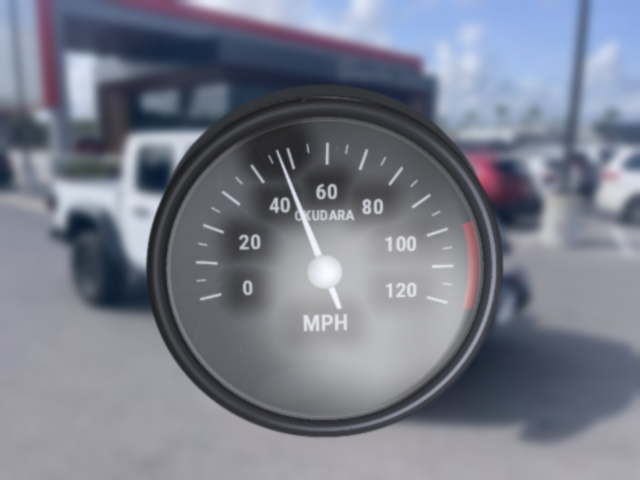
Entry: 47.5 mph
